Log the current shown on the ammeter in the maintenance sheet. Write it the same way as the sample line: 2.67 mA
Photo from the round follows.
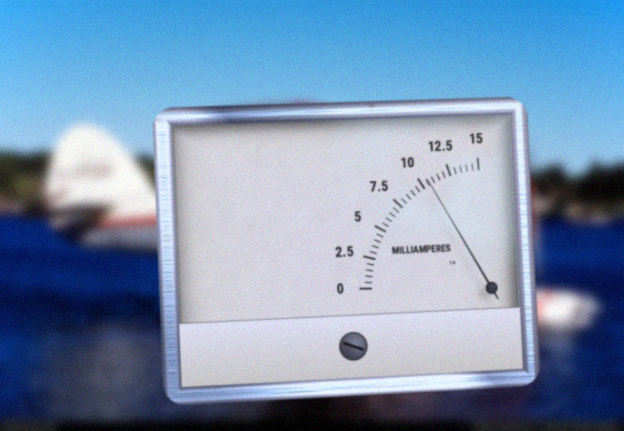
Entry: 10.5 mA
